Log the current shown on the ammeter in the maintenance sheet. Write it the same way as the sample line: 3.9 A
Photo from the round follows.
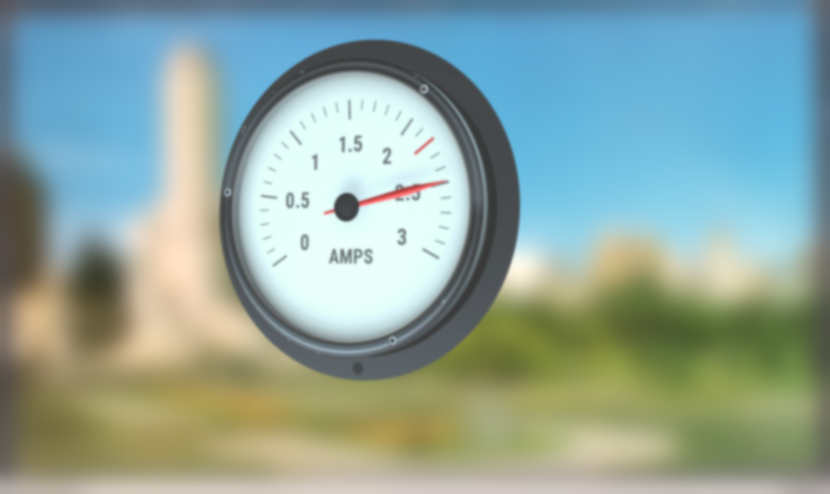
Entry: 2.5 A
